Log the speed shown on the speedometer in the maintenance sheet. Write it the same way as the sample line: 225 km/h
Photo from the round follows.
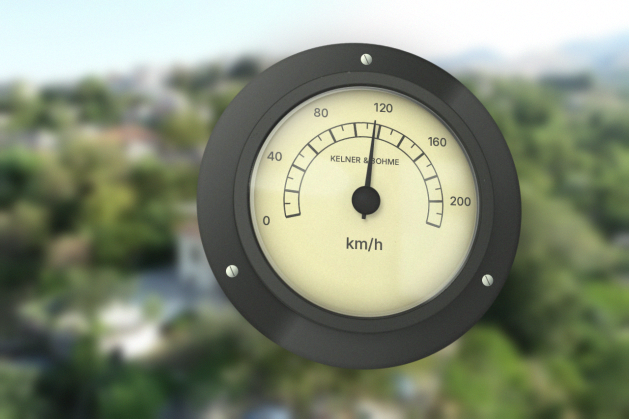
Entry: 115 km/h
